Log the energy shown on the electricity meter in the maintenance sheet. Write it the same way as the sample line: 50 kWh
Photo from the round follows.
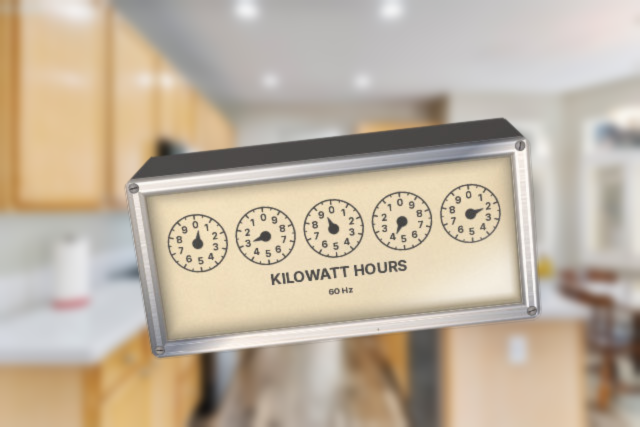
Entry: 2942 kWh
